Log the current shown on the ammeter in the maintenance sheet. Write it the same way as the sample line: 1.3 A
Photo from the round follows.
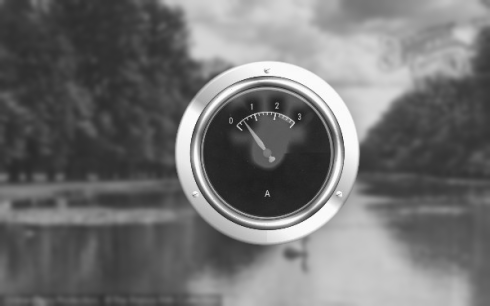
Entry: 0.4 A
